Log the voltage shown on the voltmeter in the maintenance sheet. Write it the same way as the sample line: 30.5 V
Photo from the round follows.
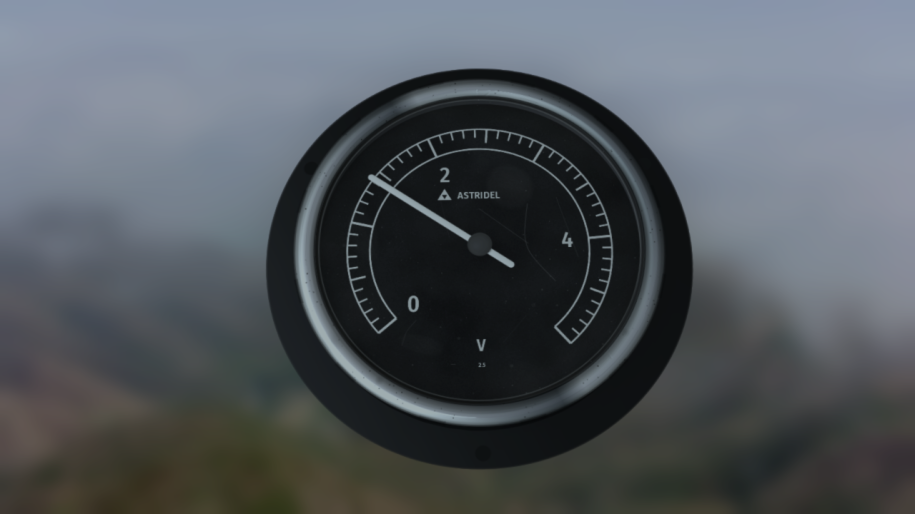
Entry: 1.4 V
